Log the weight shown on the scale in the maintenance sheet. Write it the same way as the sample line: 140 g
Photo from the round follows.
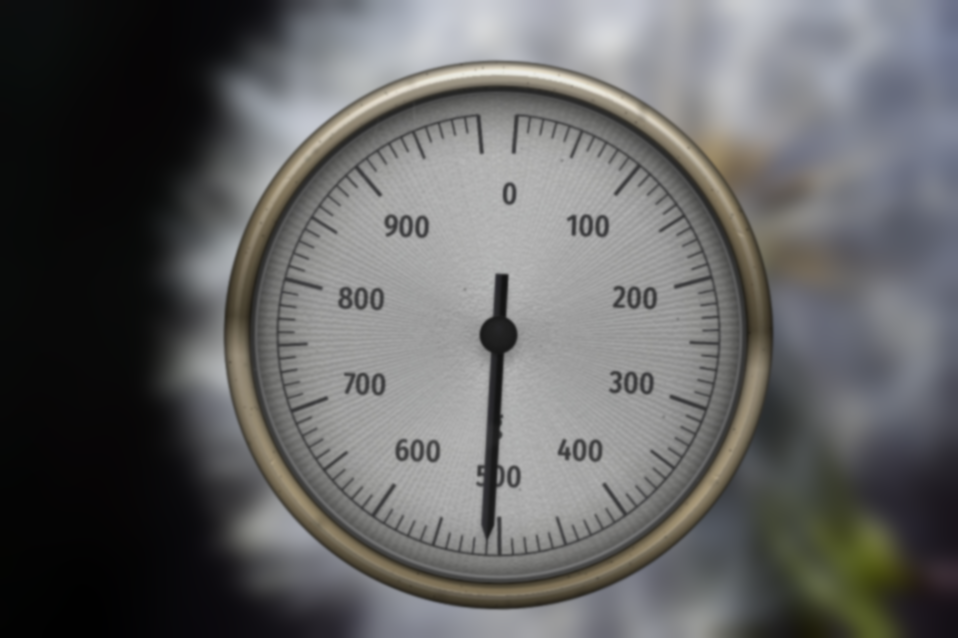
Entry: 510 g
